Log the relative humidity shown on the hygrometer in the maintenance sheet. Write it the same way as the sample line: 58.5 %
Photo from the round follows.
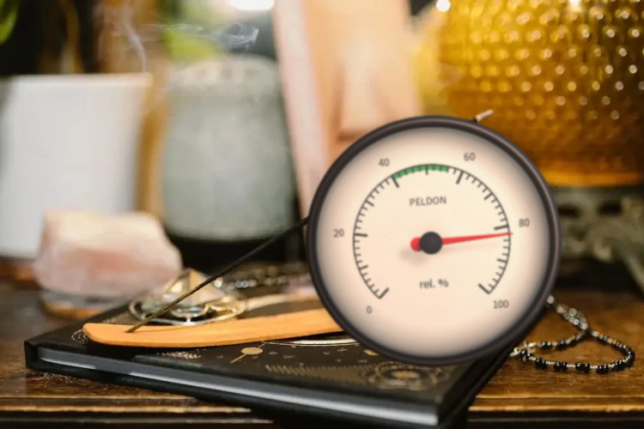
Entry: 82 %
